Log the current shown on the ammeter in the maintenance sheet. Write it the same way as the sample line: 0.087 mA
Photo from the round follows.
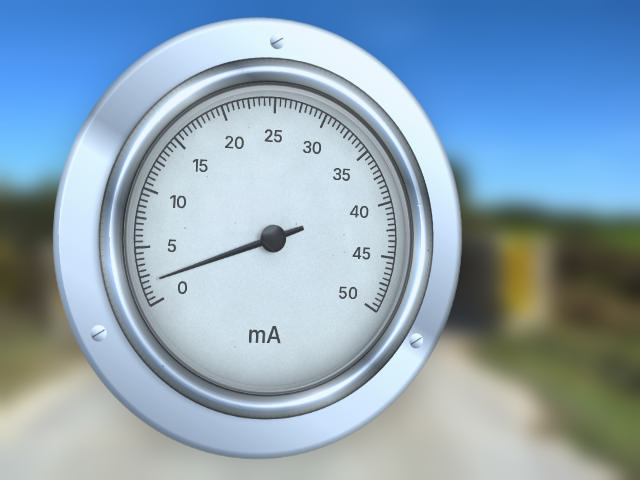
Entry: 2 mA
